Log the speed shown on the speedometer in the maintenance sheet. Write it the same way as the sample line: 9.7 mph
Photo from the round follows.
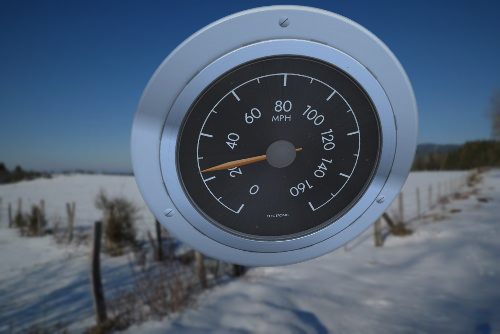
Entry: 25 mph
